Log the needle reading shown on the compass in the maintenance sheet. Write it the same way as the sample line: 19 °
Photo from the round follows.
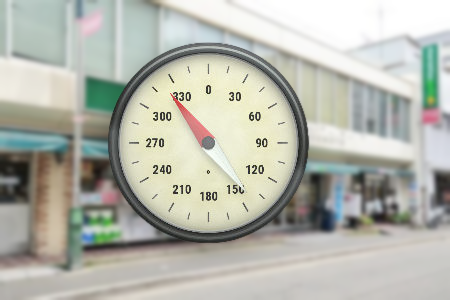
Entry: 322.5 °
